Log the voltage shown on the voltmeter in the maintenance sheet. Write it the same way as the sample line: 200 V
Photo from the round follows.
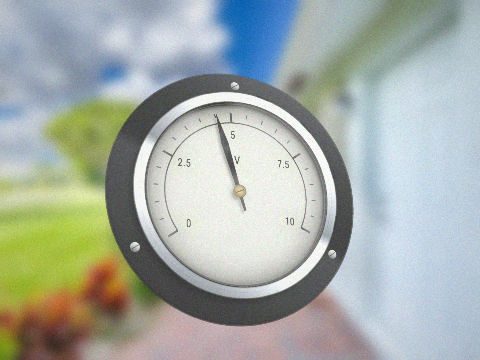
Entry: 4.5 V
